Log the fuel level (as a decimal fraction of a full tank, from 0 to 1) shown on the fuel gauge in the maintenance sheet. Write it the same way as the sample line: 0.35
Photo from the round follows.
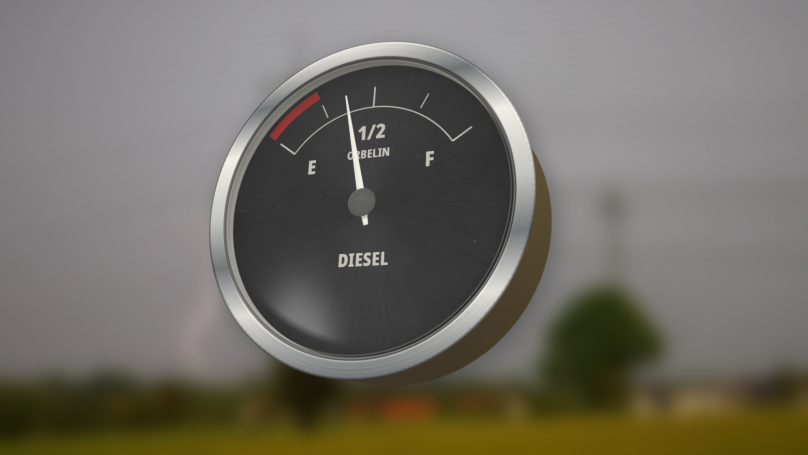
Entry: 0.375
